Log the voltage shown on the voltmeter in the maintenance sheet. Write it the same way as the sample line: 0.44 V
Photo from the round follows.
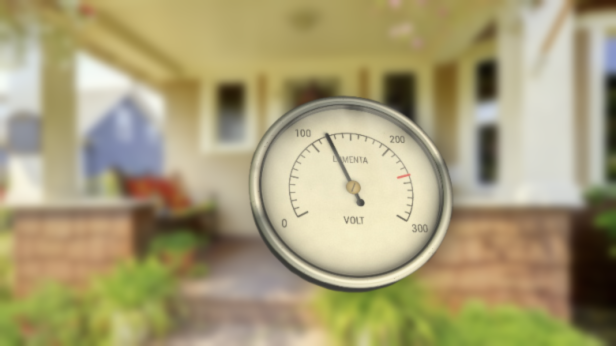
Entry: 120 V
